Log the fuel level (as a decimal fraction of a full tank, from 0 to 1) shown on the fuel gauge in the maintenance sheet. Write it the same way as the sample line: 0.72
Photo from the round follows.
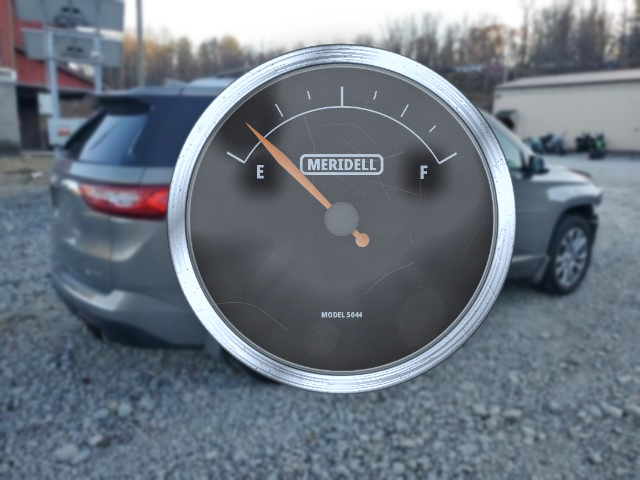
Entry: 0.125
